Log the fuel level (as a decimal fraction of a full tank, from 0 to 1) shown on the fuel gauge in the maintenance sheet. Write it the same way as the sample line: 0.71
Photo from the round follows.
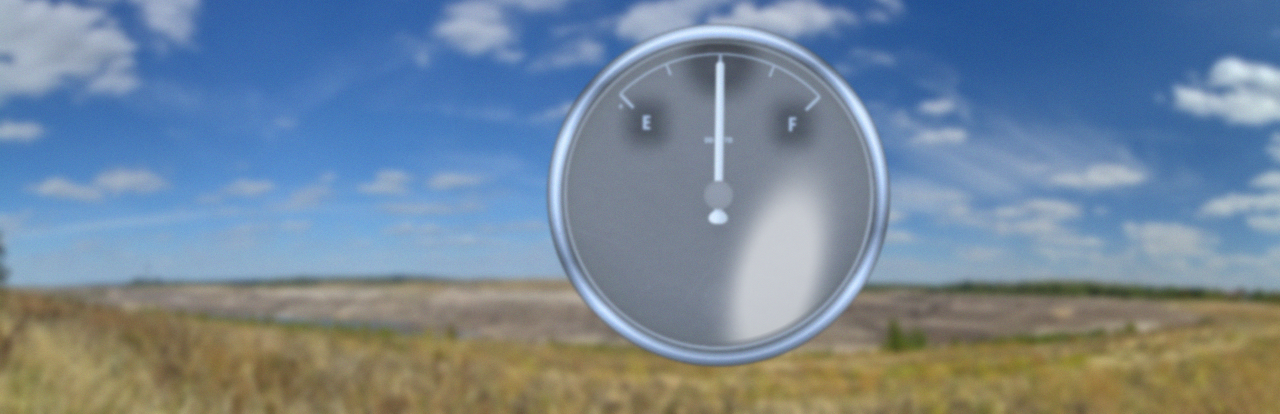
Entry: 0.5
